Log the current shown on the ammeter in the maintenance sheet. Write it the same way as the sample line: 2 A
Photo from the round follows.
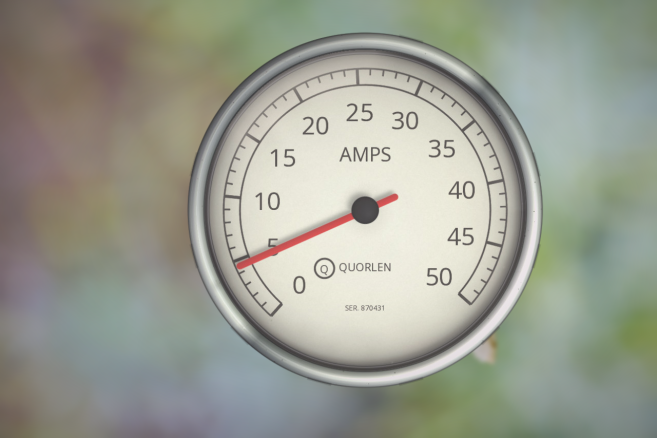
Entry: 4.5 A
